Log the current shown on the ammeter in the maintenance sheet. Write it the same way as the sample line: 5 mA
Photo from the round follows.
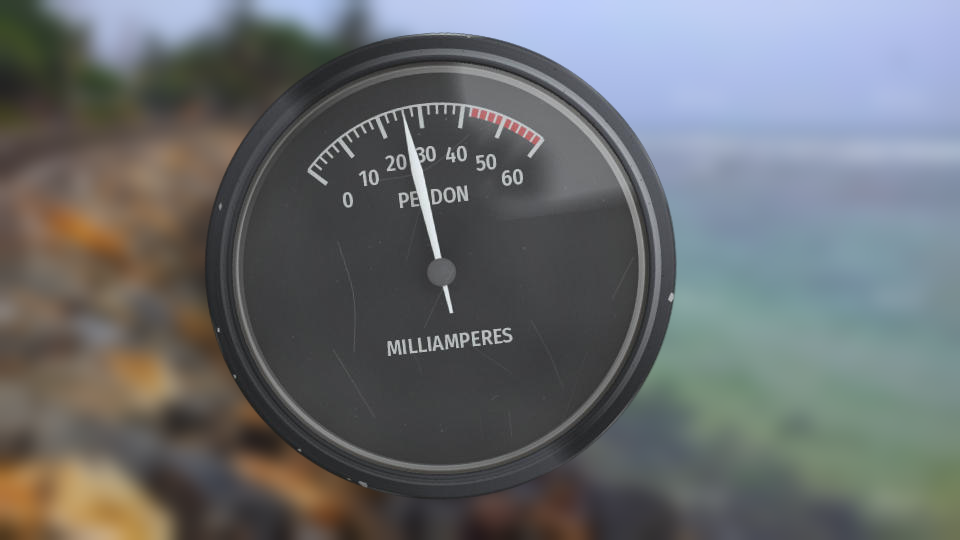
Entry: 26 mA
